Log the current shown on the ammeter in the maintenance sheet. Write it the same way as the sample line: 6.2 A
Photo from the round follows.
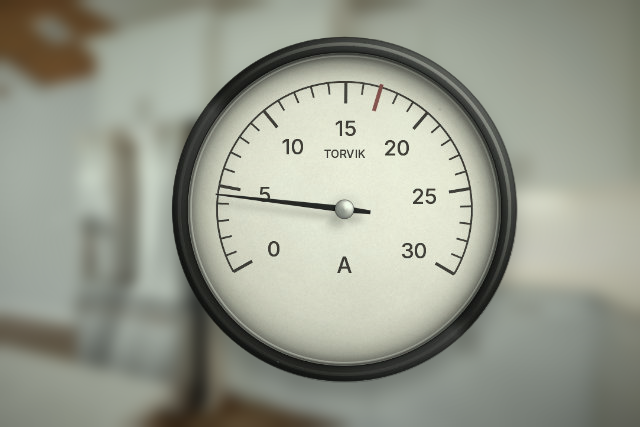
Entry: 4.5 A
